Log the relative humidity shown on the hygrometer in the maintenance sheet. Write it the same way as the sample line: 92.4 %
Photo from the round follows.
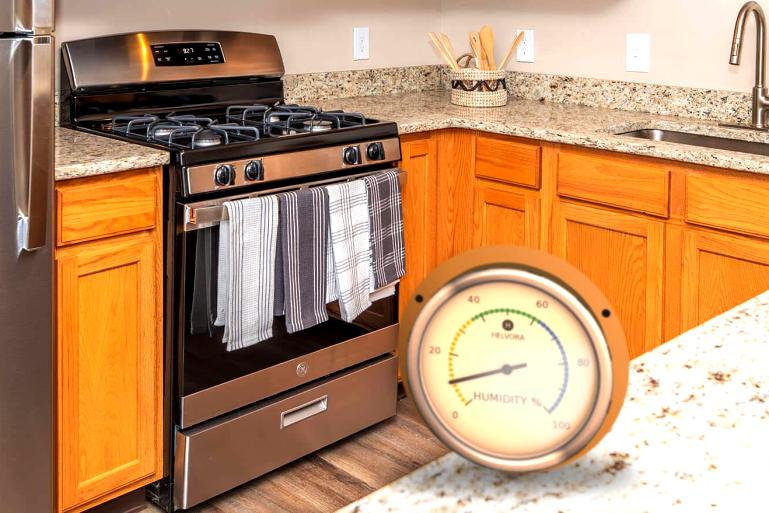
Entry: 10 %
